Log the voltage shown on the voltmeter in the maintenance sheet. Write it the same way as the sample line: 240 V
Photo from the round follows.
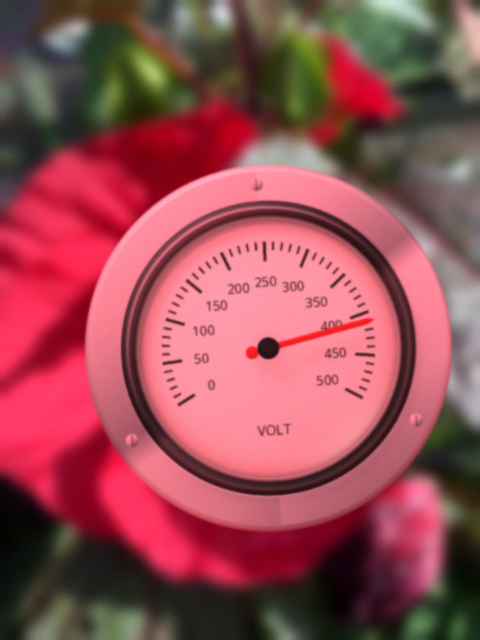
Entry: 410 V
